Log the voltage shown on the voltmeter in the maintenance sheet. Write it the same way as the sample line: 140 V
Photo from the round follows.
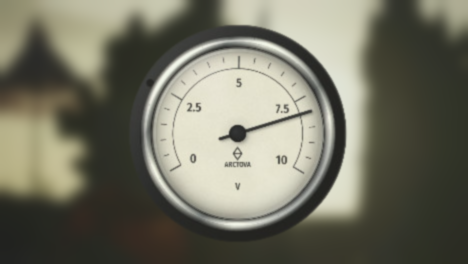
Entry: 8 V
